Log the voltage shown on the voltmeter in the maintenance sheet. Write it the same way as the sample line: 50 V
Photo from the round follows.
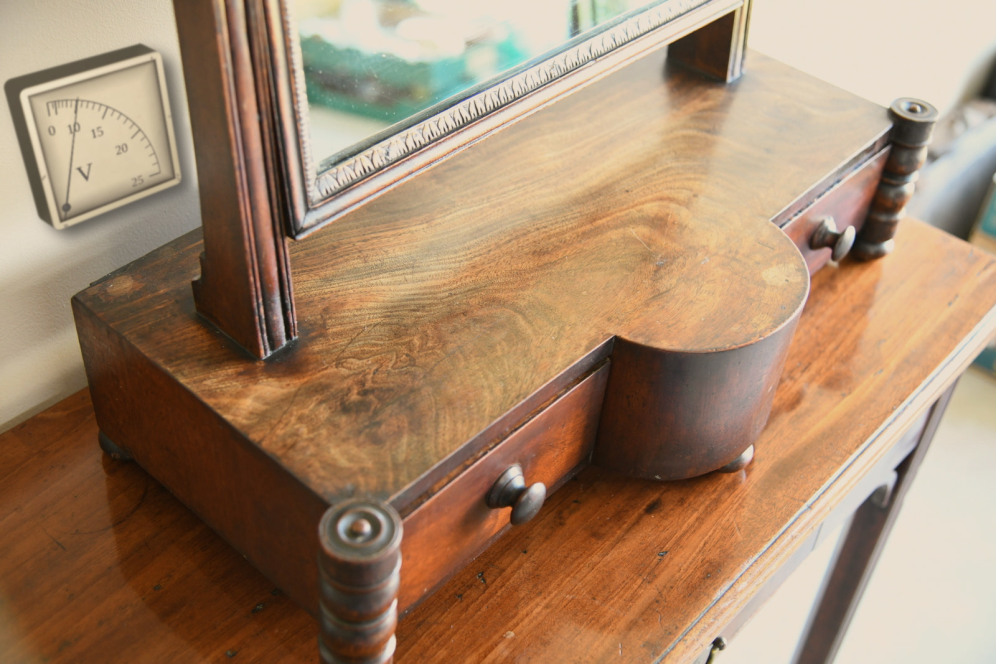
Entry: 10 V
